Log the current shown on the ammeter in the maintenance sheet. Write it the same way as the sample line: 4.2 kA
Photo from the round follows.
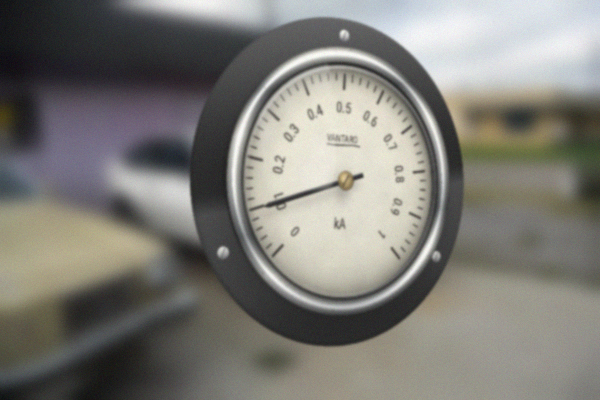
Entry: 0.1 kA
